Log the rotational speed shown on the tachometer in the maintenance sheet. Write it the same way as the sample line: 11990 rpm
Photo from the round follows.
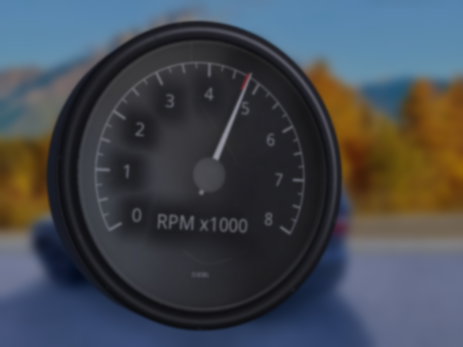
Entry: 4750 rpm
